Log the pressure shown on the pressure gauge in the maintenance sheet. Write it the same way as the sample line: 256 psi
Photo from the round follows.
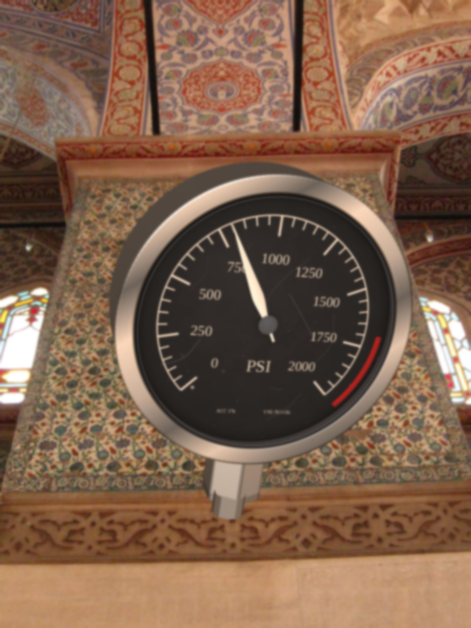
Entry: 800 psi
